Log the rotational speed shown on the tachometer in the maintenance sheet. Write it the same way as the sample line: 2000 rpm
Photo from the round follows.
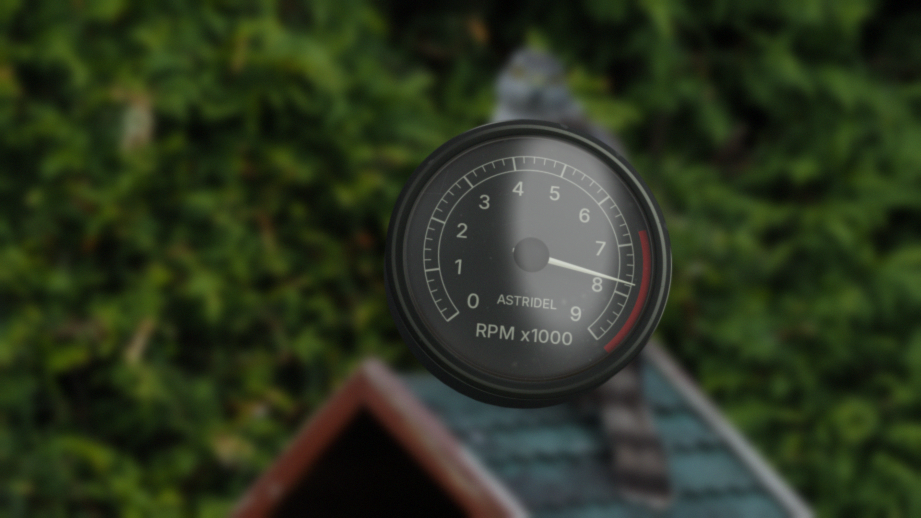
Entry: 7800 rpm
